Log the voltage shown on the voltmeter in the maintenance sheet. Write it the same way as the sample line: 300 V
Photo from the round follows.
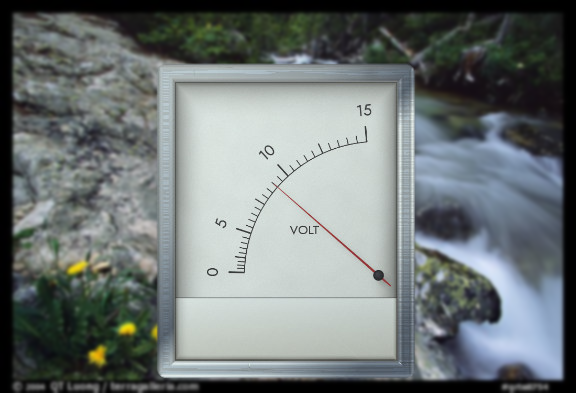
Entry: 9 V
